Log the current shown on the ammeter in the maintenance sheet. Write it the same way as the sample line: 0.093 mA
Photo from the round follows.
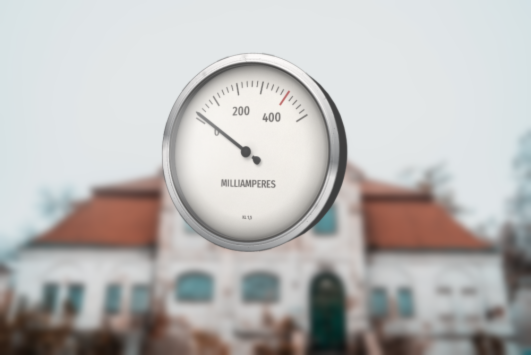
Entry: 20 mA
